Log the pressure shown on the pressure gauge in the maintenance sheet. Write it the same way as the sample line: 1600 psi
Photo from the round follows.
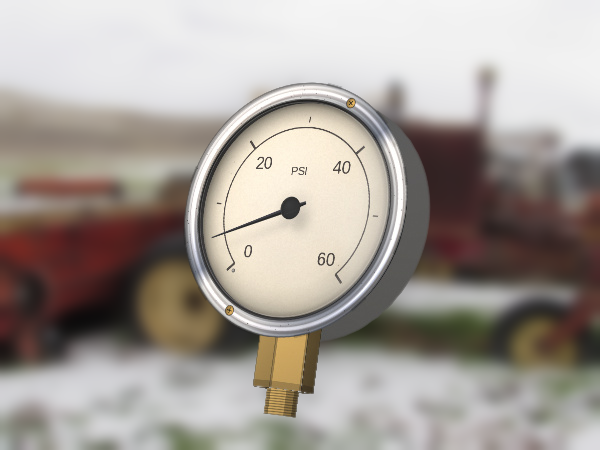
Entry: 5 psi
